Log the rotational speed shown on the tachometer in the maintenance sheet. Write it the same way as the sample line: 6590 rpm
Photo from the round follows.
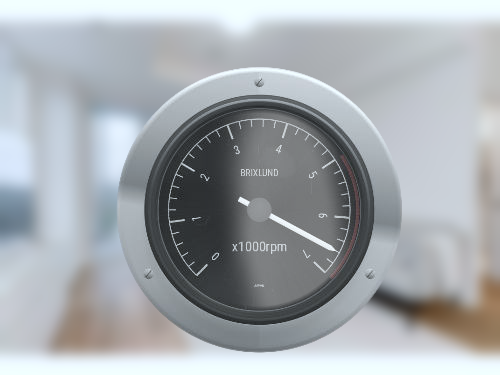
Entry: 6600 rpm
